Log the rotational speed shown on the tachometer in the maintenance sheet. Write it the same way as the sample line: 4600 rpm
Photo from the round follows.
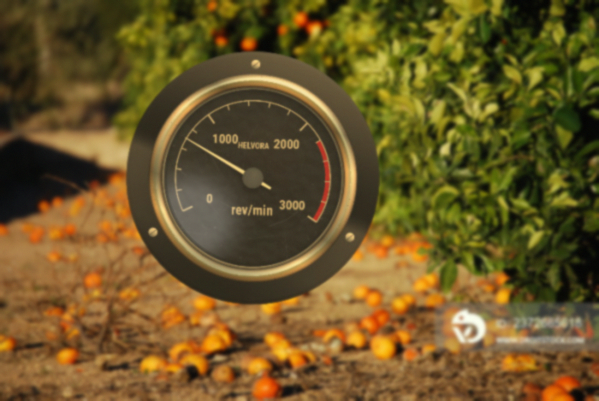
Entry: 700 rpm
